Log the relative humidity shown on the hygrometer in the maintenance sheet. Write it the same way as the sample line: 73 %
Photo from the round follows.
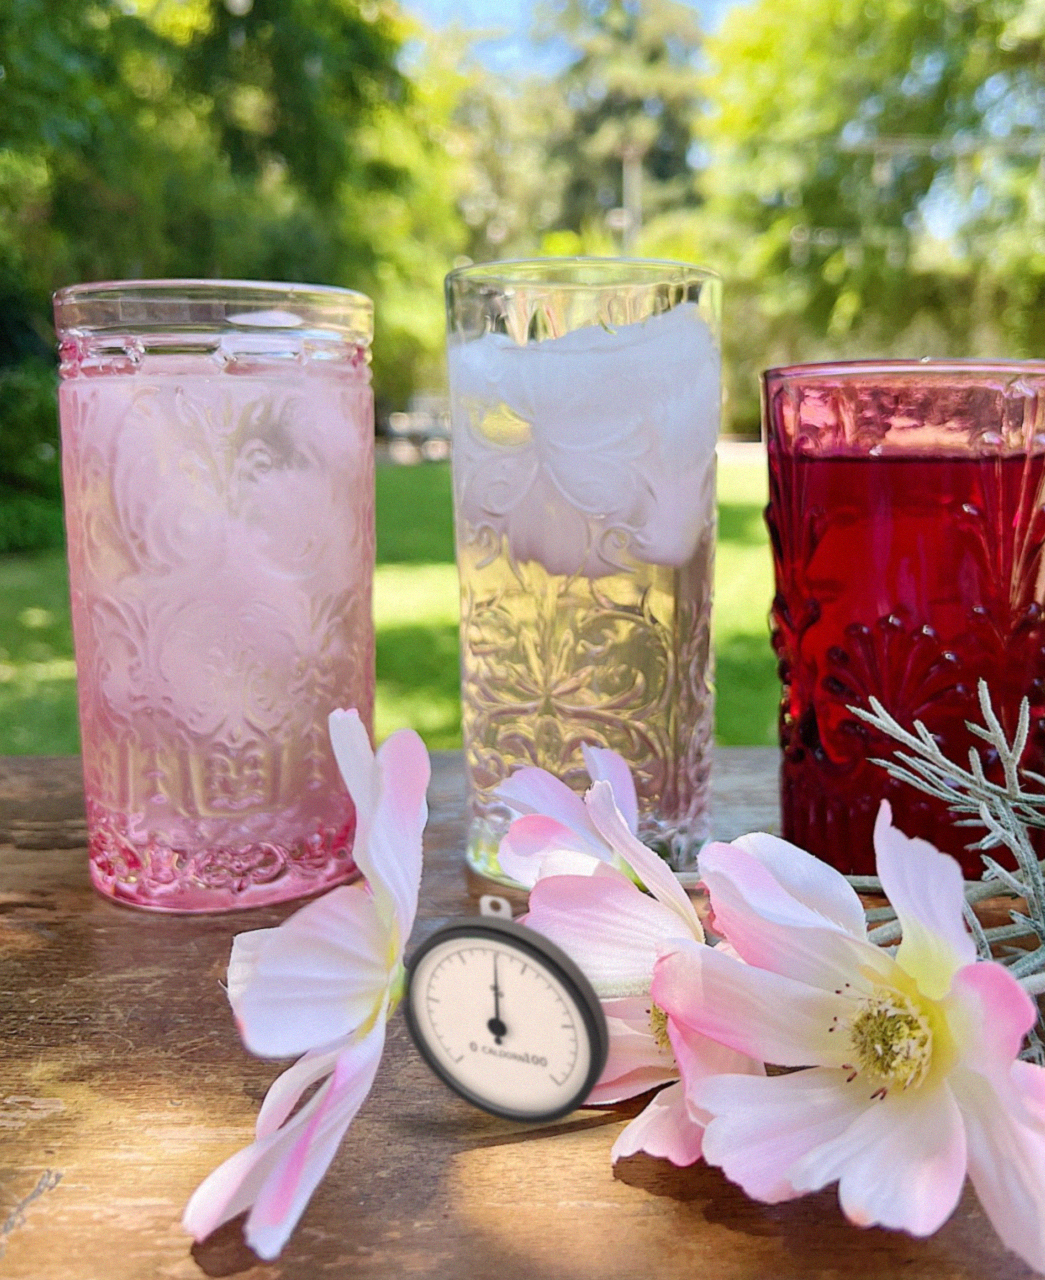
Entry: 52 %
